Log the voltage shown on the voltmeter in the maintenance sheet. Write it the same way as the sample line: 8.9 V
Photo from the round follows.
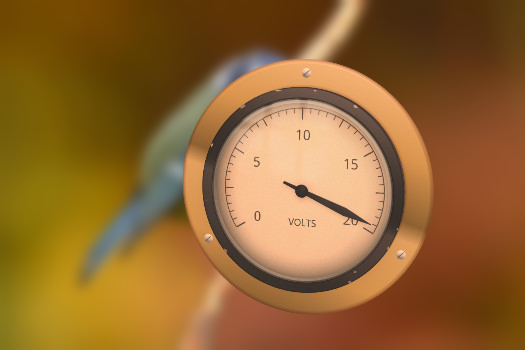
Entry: 19.5 V
